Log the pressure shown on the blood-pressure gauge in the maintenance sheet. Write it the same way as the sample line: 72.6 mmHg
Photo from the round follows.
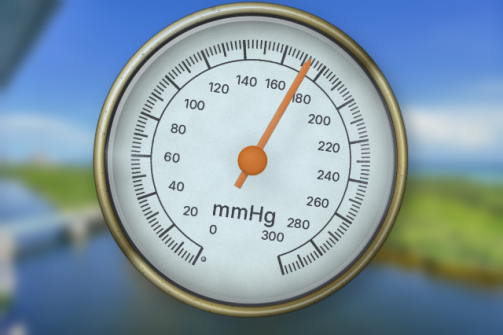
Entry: 172 mmHg
